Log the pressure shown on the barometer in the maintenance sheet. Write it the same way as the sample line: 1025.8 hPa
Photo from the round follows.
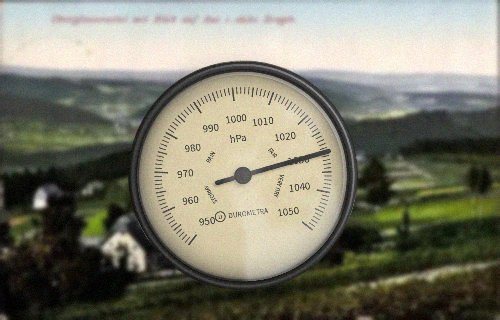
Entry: 1030 hPa
